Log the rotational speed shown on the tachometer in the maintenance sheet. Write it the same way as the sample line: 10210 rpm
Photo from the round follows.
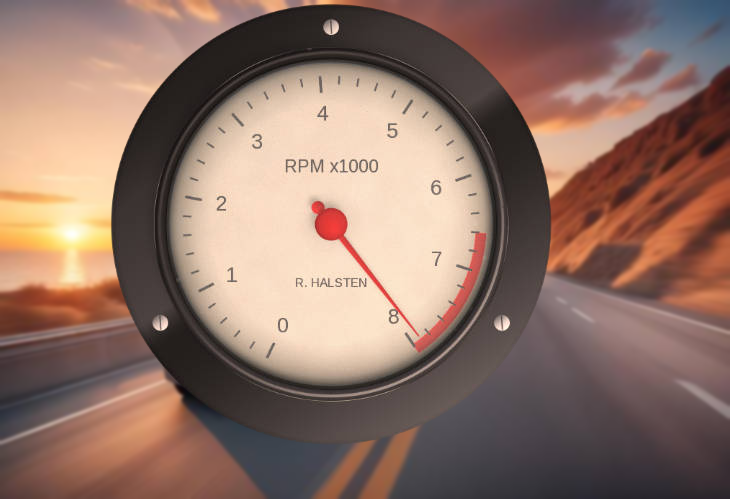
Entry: 7900 rpm
